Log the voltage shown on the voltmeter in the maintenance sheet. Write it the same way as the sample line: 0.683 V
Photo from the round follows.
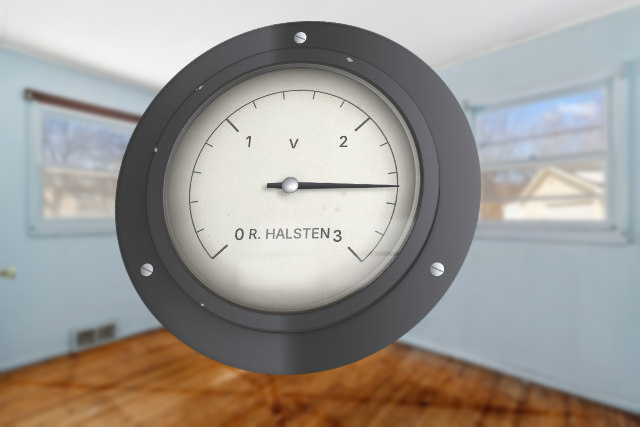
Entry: 2.5 V
